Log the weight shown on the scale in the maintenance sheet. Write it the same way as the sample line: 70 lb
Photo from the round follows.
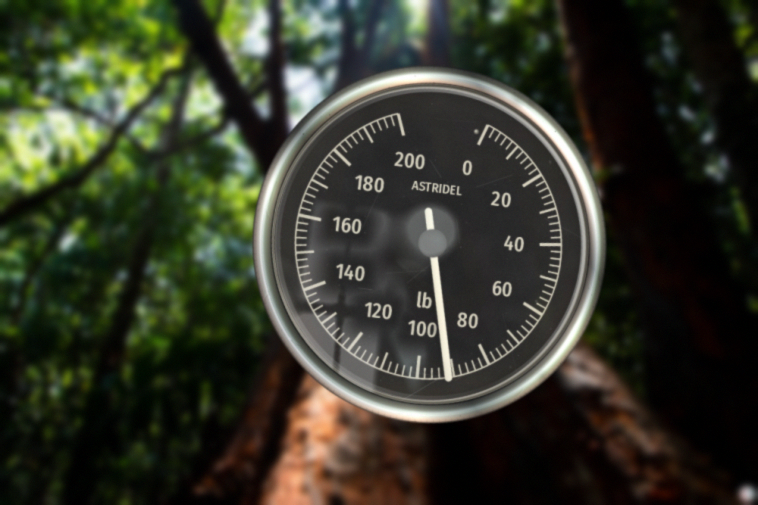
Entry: 92 lb
